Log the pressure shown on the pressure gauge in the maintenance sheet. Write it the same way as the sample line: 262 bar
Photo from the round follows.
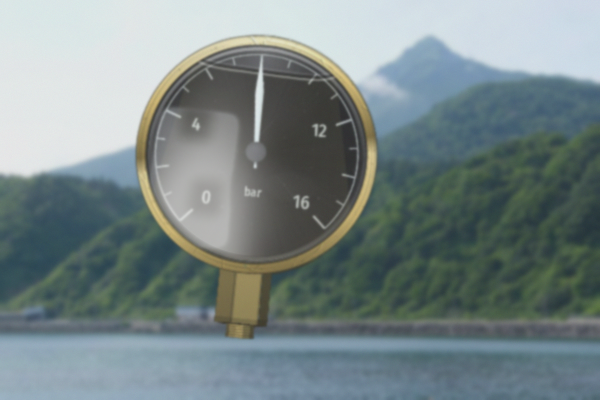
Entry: 8 bar
